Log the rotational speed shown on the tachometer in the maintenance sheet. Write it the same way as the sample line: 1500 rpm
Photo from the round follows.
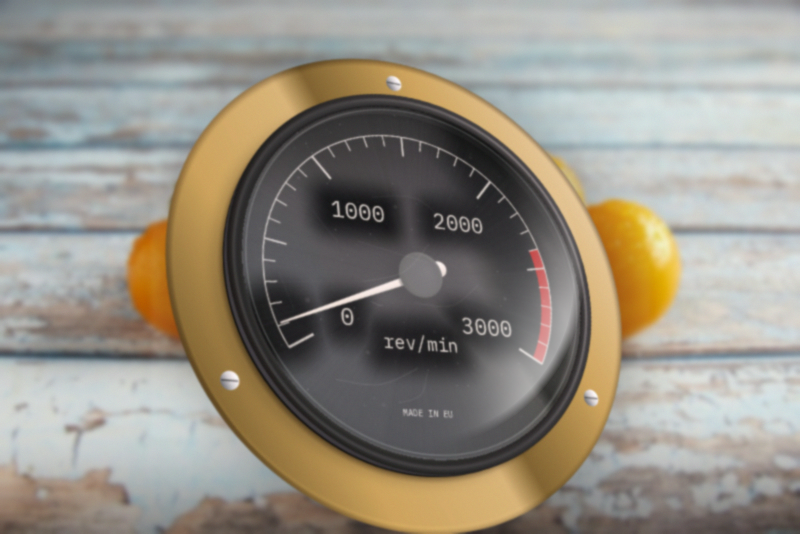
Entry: 100 rpm
